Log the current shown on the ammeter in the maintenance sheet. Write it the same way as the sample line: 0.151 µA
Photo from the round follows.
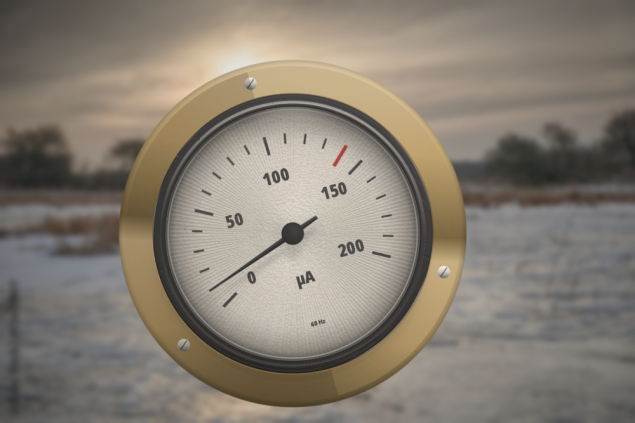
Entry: 10 µA
